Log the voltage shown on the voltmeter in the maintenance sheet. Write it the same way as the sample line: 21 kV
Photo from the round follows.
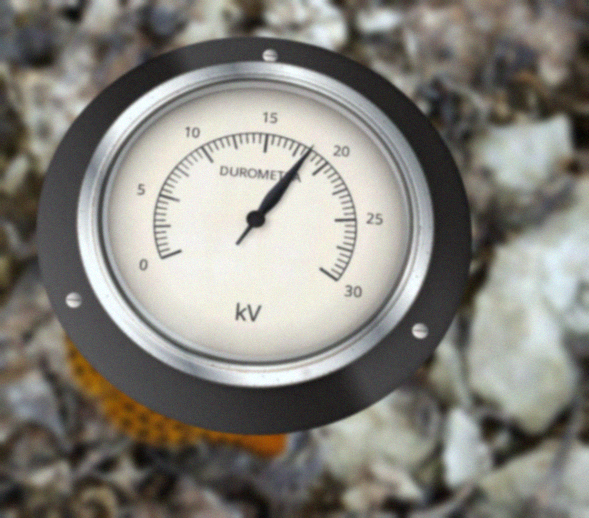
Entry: 18.5 kV
